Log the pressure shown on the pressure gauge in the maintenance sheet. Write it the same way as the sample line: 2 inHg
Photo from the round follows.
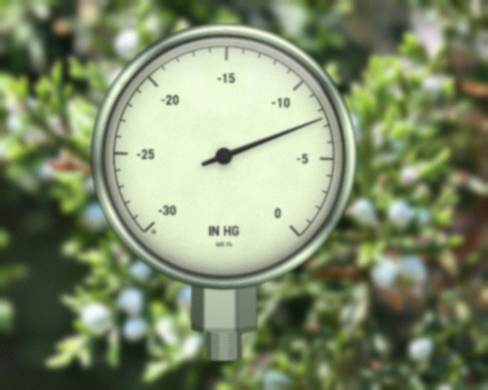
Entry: -7.5 inHg
